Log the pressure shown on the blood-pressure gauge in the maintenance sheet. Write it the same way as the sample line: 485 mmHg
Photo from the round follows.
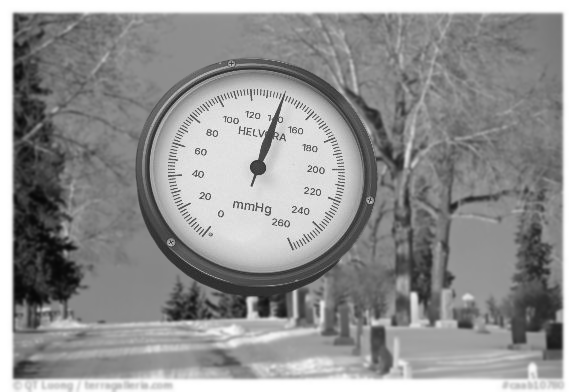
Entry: 140 mmHg
